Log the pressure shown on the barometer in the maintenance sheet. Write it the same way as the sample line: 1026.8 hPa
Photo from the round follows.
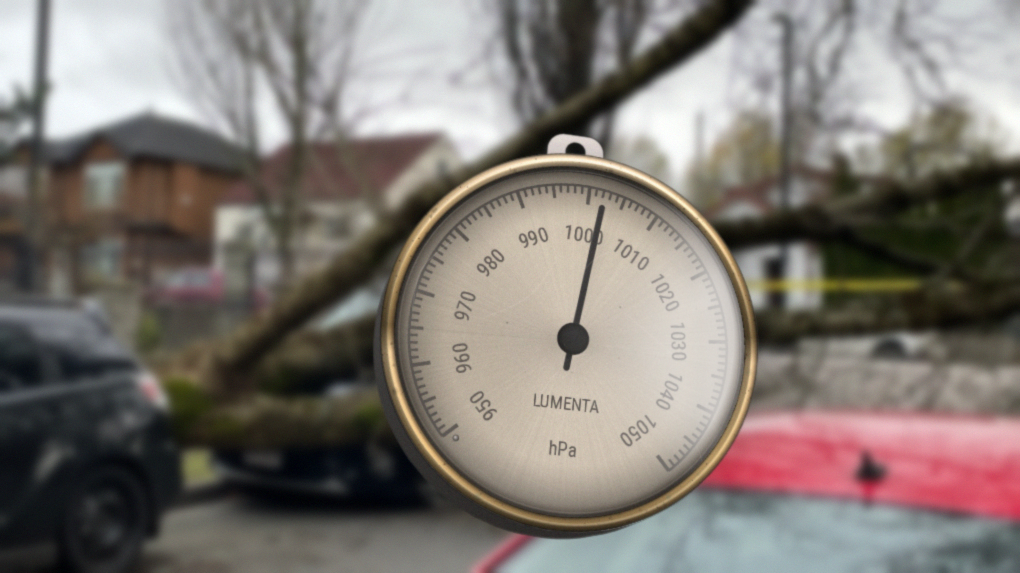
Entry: 1002 hPa
